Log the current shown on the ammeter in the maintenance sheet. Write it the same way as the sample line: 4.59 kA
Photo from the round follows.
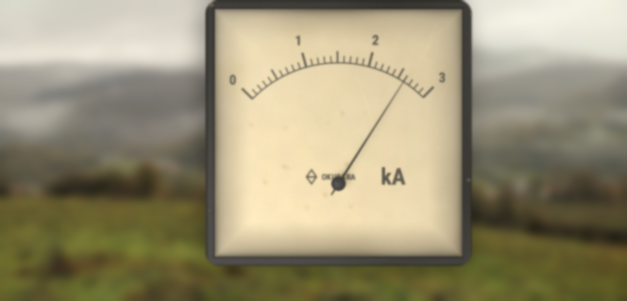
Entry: 2.6 kA
